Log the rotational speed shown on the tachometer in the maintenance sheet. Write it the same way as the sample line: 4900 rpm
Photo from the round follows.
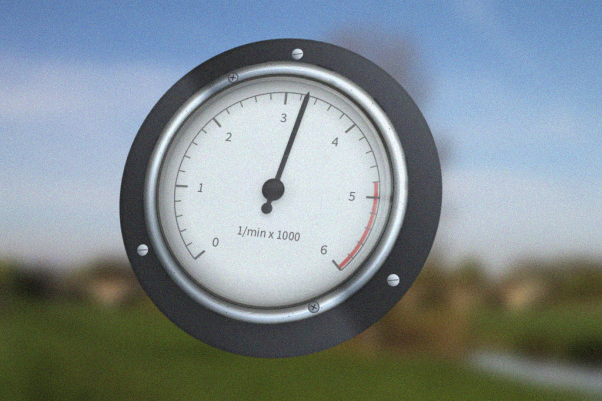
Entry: 3300 rpm
